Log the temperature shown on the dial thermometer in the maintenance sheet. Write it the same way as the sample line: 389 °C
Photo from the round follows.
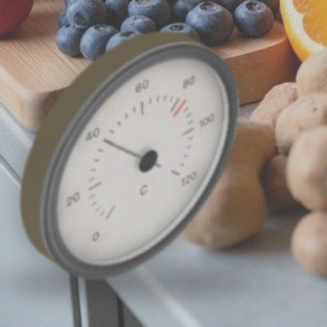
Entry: 40 °C
